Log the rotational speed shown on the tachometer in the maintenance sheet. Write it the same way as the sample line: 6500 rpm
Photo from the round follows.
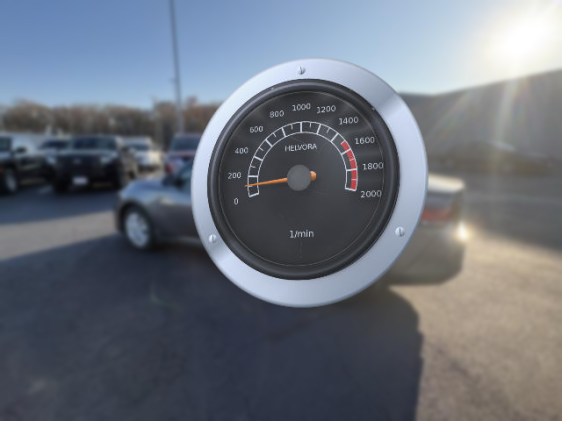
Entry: 100 rpm
